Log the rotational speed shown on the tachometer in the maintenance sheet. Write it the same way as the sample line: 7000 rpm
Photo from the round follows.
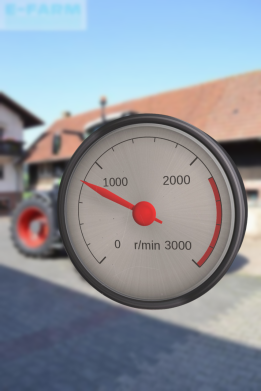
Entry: 800 rpm
